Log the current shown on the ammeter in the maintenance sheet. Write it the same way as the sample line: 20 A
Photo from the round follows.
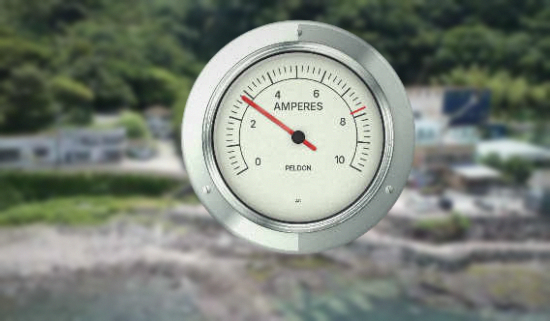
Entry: 2.8 A
